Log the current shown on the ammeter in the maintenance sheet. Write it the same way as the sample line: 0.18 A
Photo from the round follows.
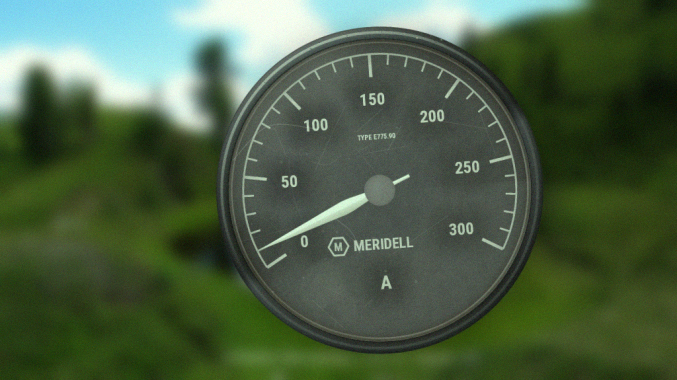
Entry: 10 A
